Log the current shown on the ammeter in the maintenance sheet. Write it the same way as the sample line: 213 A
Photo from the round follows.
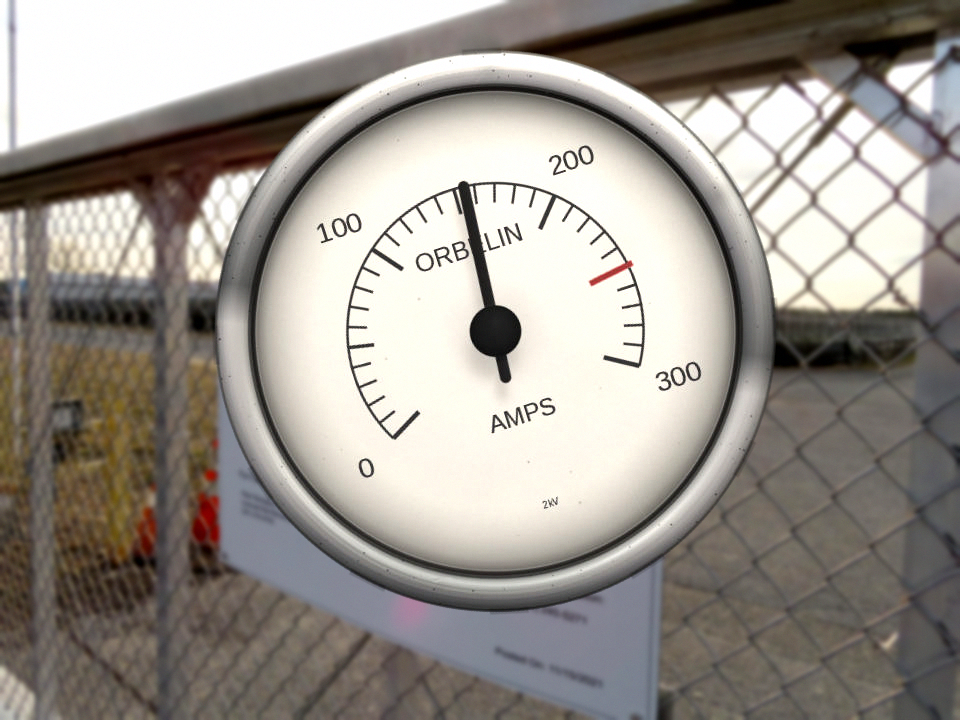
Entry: 155 A
